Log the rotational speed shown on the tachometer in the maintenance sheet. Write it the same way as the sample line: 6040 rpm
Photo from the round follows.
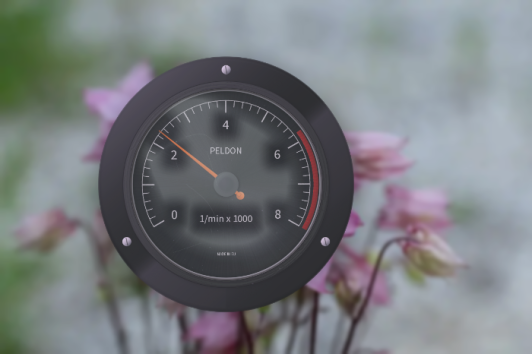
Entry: 2300 rpm
